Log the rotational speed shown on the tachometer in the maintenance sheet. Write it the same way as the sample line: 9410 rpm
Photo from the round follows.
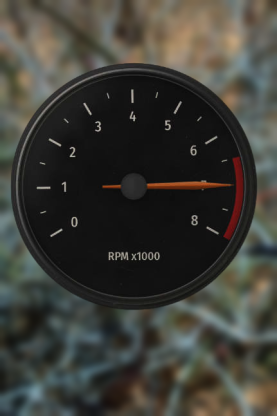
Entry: 7000 rpm
